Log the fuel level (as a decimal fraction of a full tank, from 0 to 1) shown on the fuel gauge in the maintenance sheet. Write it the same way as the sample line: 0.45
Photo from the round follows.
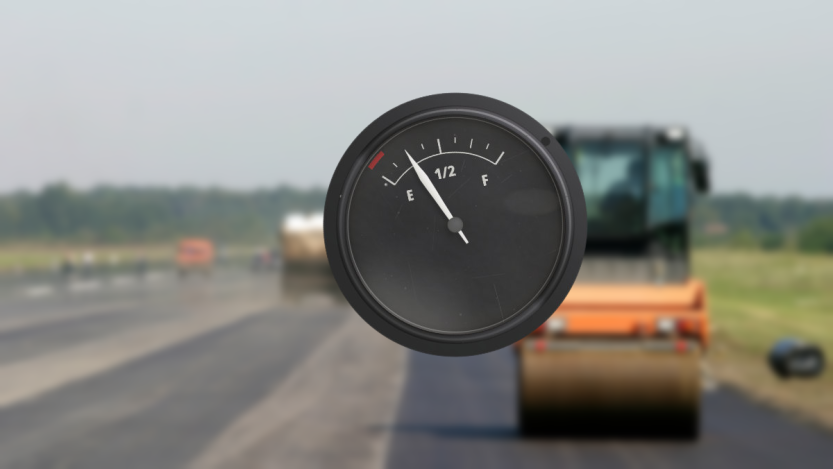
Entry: 0.25
